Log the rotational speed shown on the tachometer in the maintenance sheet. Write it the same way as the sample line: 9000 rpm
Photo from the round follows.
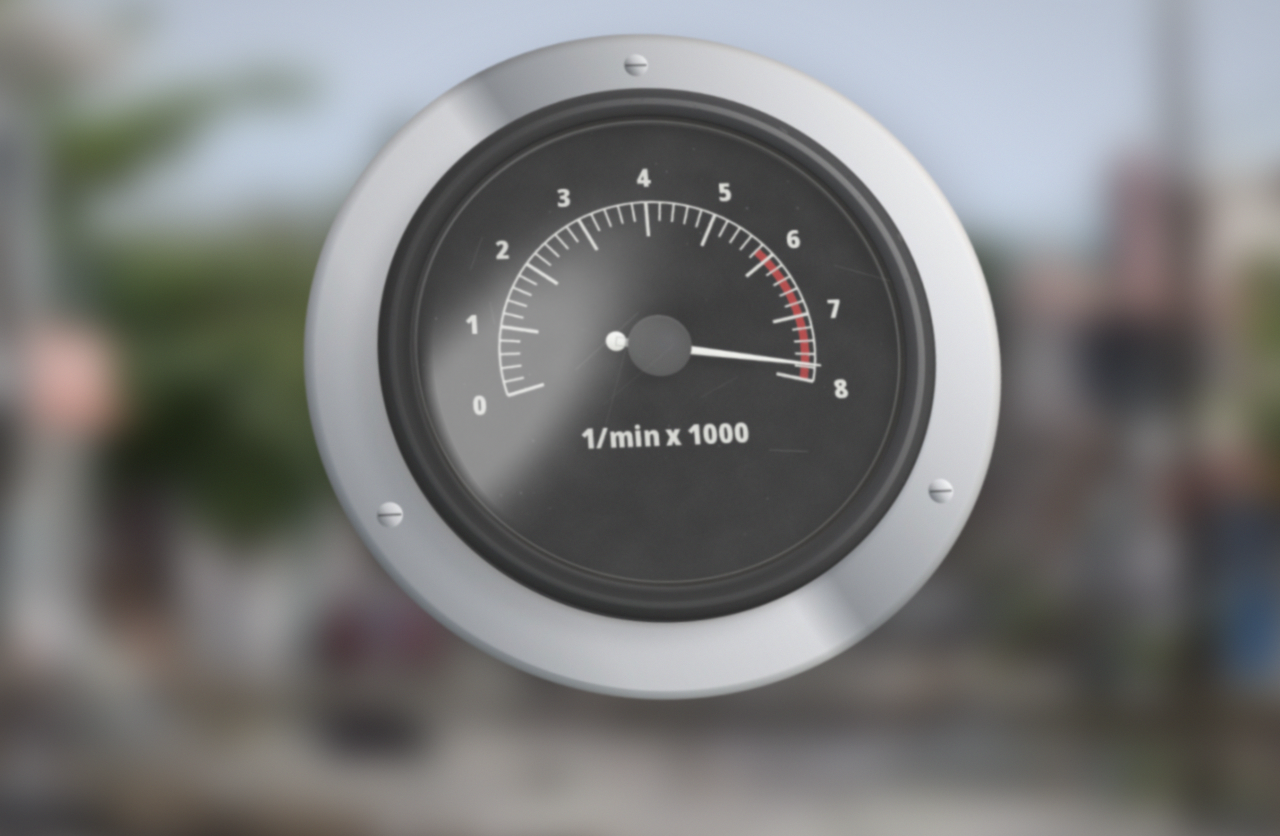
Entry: 7800 rpm
